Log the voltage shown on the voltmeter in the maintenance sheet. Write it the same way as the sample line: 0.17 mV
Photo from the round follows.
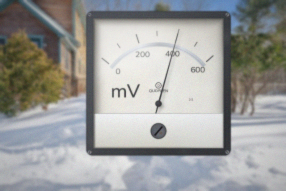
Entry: 400 mV
